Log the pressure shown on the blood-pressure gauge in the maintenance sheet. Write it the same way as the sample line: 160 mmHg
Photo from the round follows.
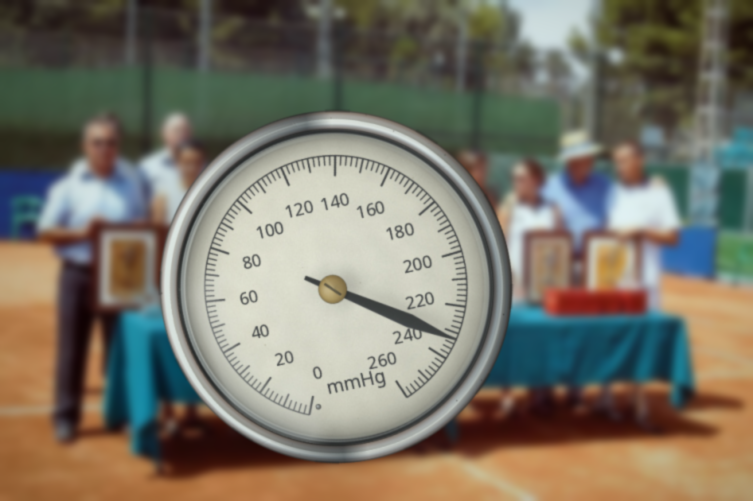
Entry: 232 mmHg
